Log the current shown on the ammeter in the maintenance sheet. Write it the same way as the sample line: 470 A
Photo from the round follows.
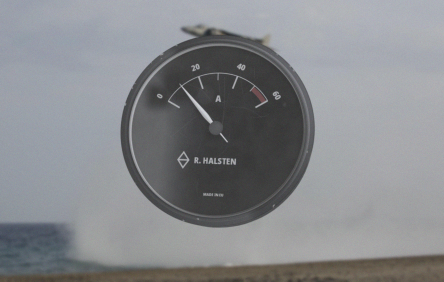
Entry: 10 A
